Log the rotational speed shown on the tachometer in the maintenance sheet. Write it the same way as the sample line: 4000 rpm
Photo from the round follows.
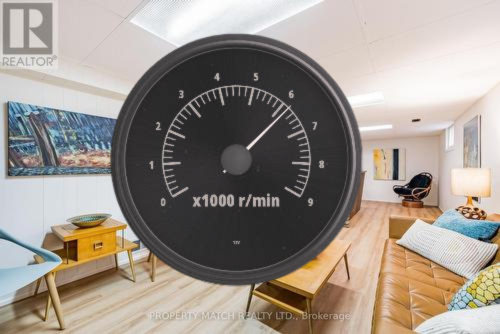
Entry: 6200 rpm
